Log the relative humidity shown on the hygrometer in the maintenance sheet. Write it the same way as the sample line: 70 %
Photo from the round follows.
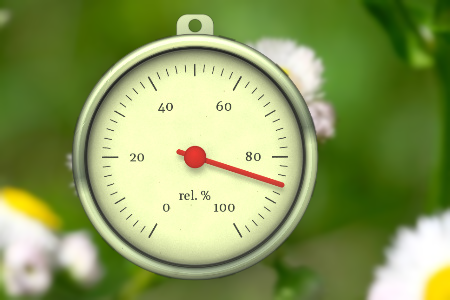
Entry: 86 %
